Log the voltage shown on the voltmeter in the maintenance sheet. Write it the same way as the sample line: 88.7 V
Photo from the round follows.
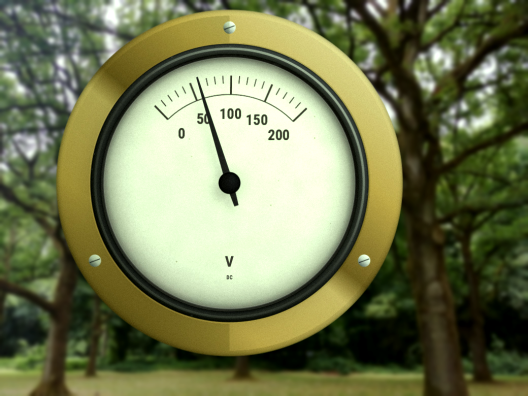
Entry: 60 V
